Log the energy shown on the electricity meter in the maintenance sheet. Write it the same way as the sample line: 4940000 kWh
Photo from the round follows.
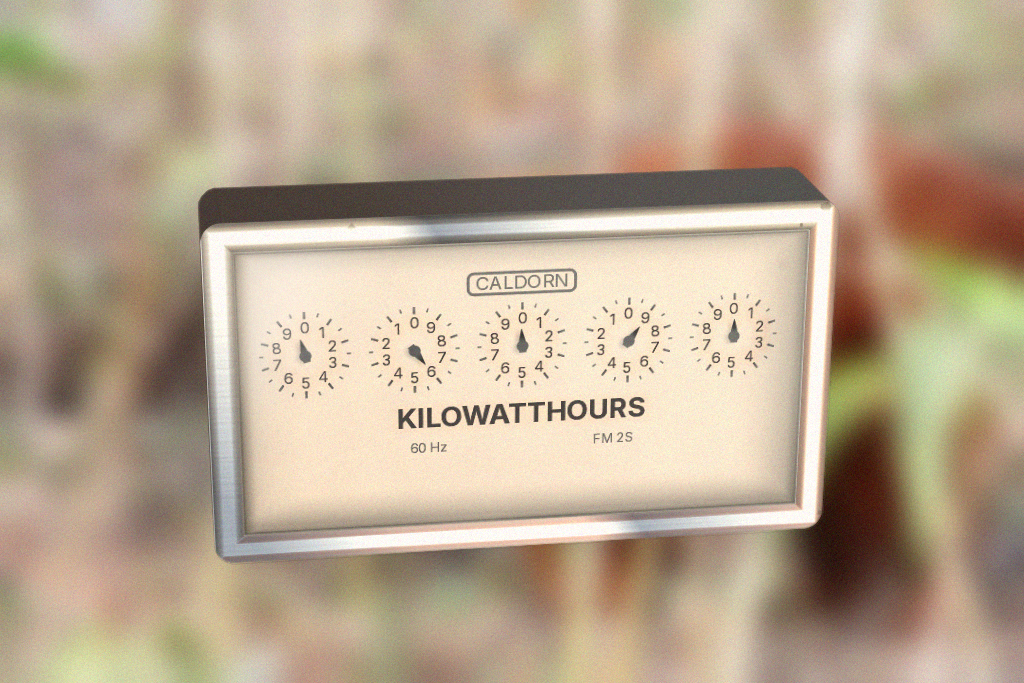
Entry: 95990 kWh
